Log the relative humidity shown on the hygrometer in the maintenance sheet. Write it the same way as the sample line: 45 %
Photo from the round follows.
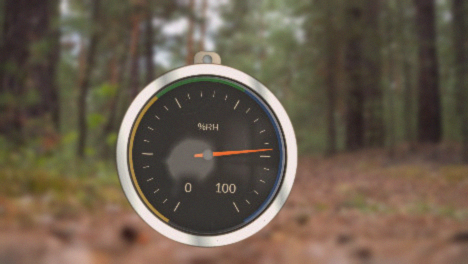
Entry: 78 %
